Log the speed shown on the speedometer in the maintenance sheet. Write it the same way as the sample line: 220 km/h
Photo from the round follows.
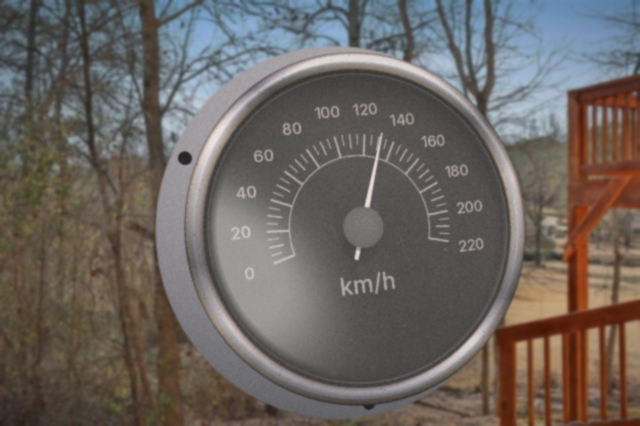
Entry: 130 km/h
